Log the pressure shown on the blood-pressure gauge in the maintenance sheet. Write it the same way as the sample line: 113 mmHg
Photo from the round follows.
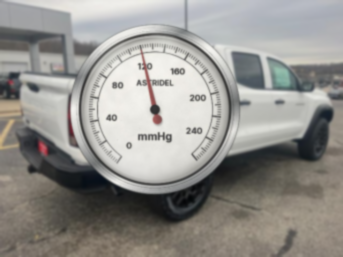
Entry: 120 mmHg
